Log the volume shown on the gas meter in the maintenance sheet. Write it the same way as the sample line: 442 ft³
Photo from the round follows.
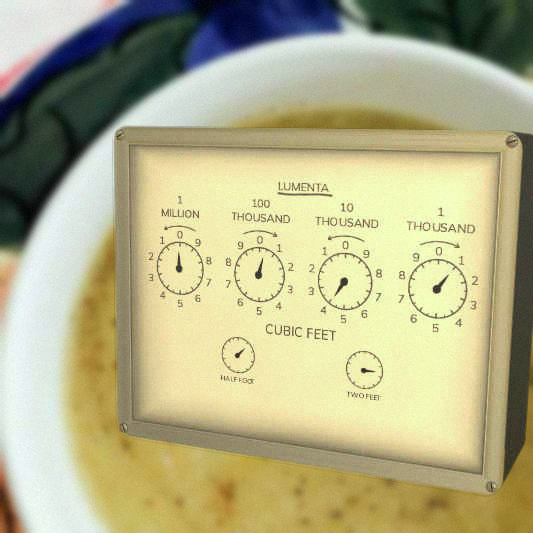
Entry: 4100 ft³
